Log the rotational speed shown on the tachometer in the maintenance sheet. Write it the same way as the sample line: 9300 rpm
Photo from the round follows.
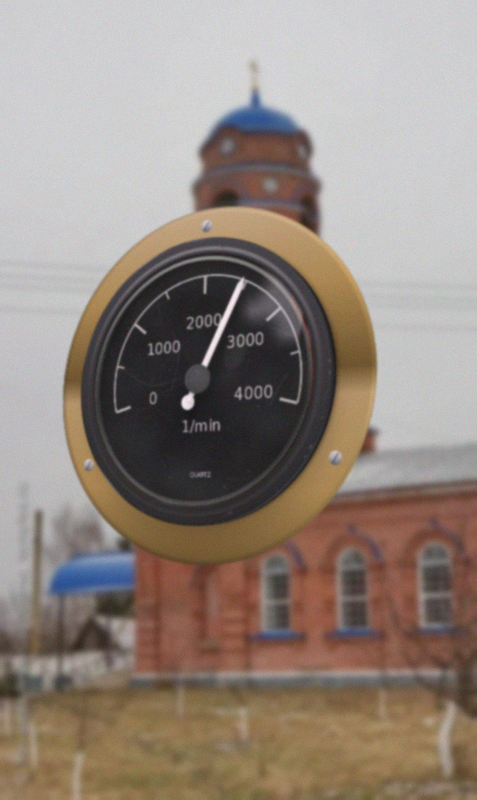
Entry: 2500 rpm
